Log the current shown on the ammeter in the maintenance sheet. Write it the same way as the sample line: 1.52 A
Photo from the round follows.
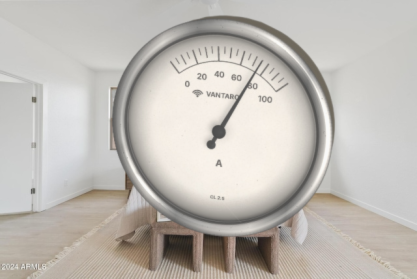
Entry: 75 A
